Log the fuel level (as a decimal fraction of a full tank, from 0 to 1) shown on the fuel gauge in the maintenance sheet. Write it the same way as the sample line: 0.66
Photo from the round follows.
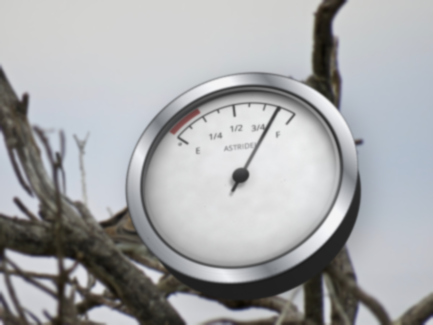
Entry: 0.875
